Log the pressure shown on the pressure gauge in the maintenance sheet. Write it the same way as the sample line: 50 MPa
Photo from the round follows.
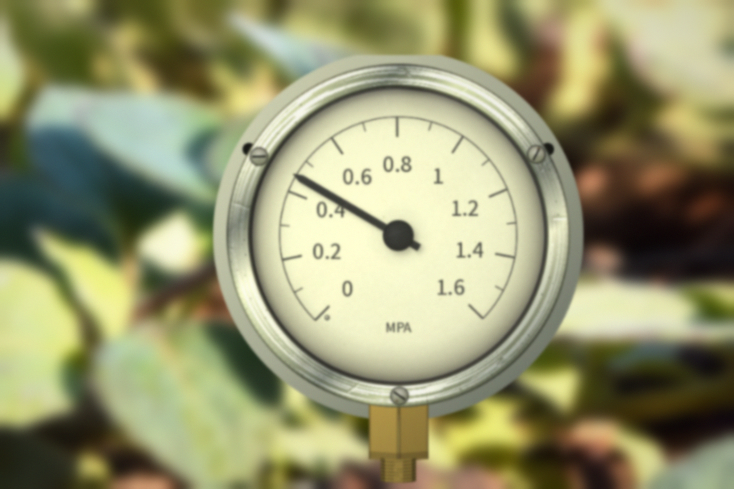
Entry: 0.45 MPa
